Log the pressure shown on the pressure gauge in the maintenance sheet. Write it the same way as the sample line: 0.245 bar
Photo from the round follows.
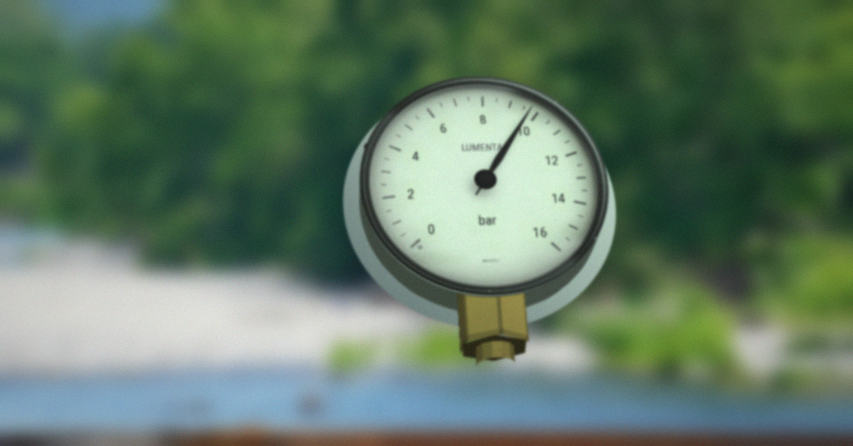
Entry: 9.75 bar
